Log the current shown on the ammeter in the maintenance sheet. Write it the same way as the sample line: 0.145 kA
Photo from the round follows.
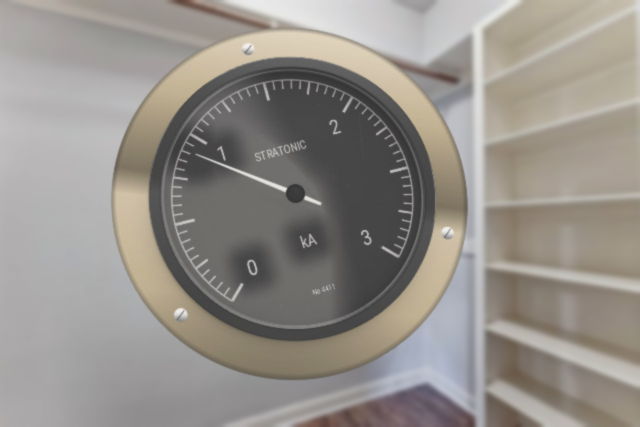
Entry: 0.9 kA
